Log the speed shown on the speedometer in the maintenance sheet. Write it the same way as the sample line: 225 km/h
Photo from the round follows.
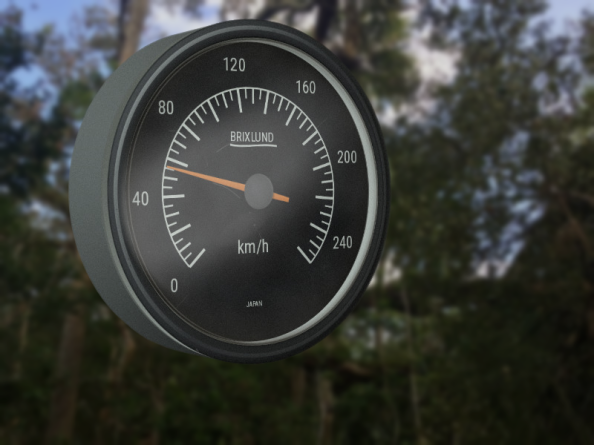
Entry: 55 km/h
